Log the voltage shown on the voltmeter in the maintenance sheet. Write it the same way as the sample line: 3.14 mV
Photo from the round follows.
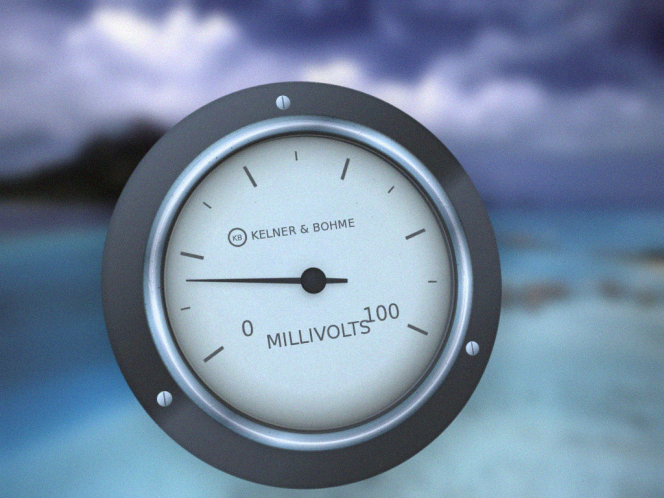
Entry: 15 mV
